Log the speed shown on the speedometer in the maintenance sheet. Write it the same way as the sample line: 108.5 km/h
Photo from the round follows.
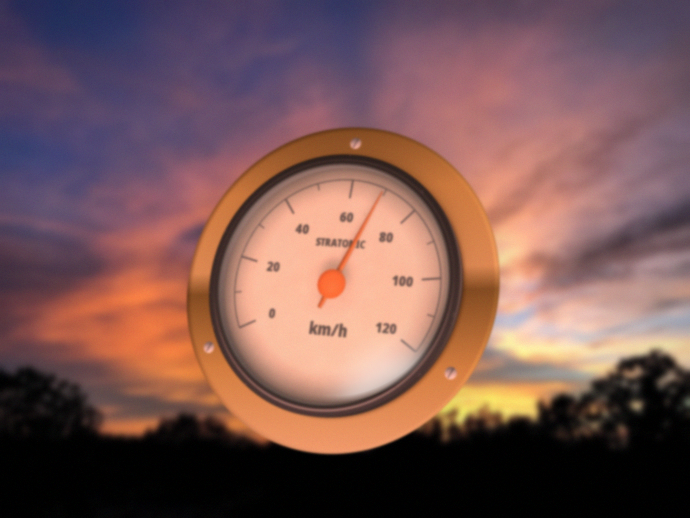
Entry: 70 km/h
